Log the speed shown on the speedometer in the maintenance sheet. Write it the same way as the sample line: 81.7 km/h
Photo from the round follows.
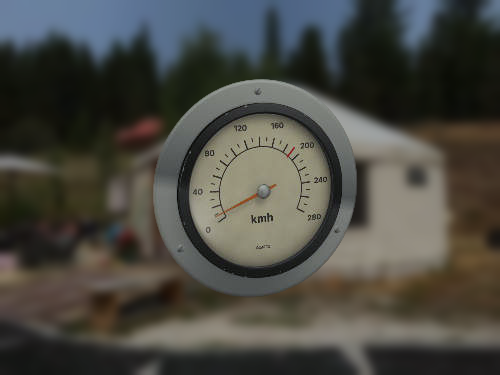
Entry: 10 km/h
